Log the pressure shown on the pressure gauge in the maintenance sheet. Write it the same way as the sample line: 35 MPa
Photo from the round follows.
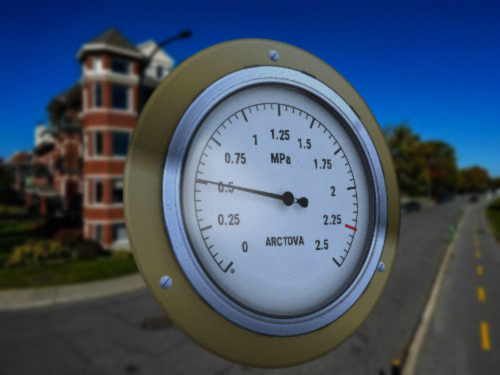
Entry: 0.5 MPa
